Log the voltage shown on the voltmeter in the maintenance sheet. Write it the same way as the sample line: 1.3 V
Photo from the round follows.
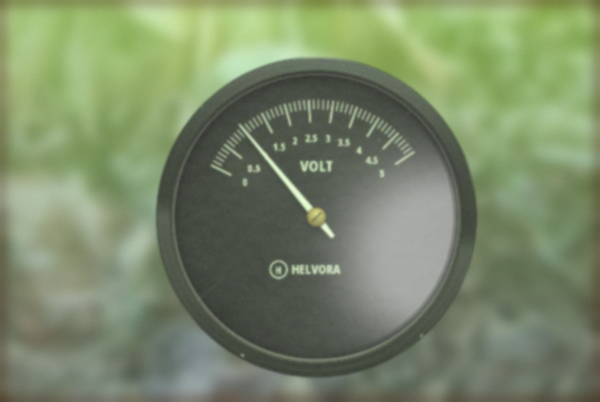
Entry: 1 V
